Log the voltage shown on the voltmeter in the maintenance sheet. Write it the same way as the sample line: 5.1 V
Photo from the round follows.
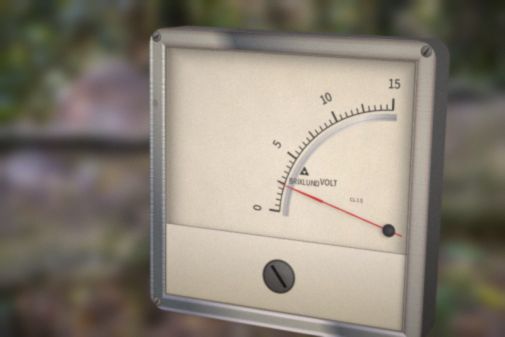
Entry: 2.5 V
